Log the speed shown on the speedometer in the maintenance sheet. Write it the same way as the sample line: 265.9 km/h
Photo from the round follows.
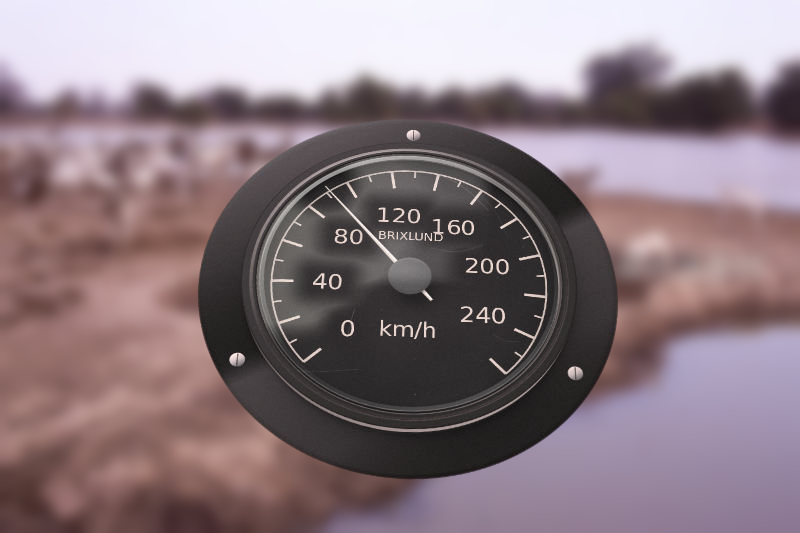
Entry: 90 km/h
